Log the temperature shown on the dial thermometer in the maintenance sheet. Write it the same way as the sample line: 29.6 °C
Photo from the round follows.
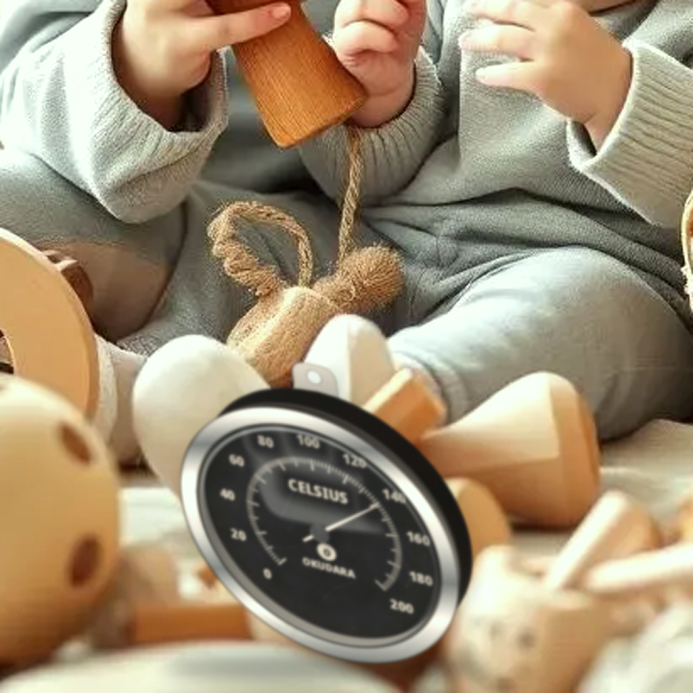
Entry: 140 °C
